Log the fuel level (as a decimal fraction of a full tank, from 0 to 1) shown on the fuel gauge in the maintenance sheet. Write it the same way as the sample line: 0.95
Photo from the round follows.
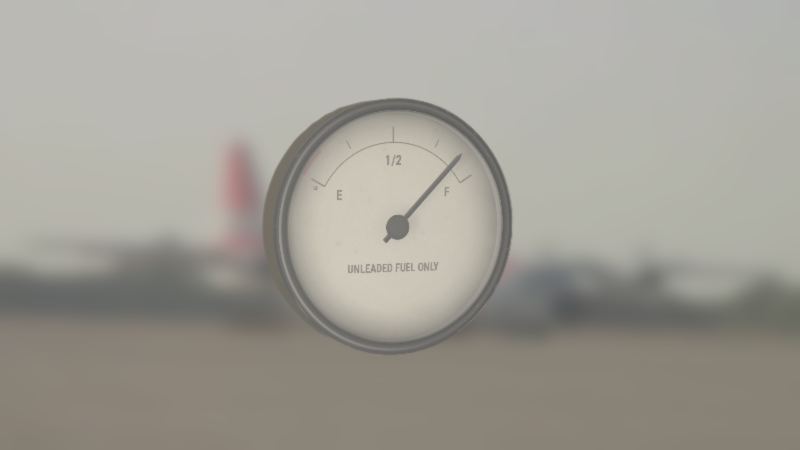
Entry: 0.875
